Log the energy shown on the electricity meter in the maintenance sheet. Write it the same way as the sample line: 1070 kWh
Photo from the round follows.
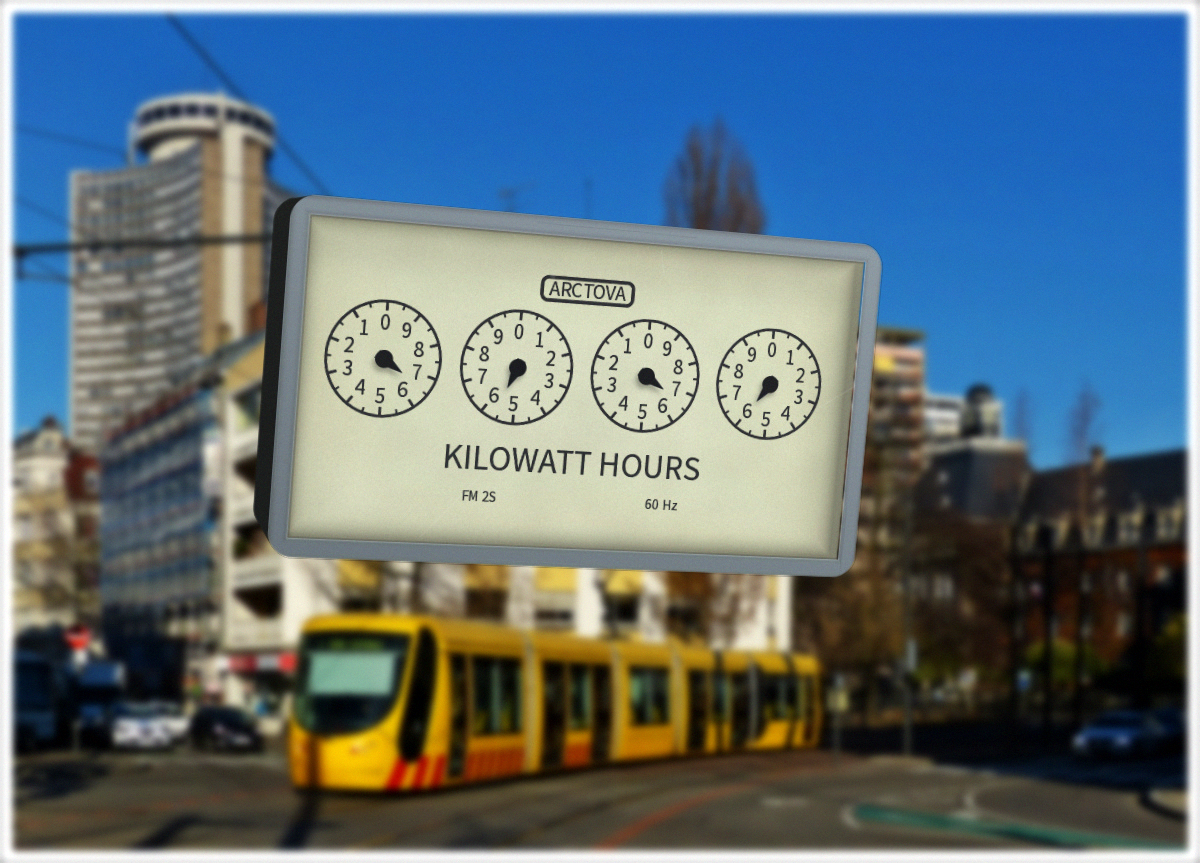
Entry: 6566 kWh
